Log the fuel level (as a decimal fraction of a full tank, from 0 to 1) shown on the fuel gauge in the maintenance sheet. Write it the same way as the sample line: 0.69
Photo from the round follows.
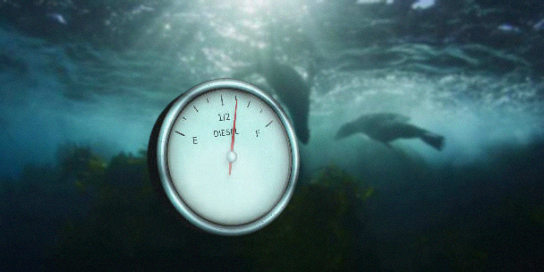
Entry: 0.625
